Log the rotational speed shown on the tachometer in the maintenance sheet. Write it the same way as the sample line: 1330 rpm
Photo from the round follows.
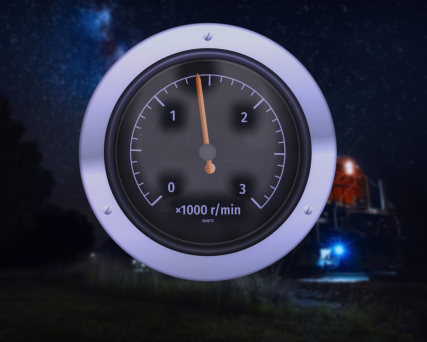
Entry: 1400 rpm
